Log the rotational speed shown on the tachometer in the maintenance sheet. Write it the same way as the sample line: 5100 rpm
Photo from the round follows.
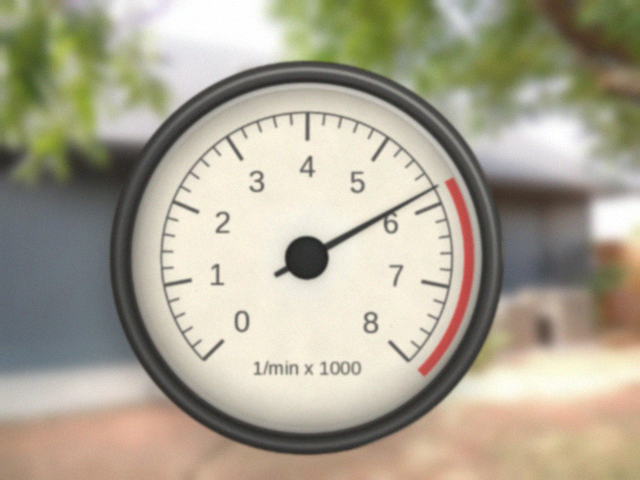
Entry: 5800 rpm
